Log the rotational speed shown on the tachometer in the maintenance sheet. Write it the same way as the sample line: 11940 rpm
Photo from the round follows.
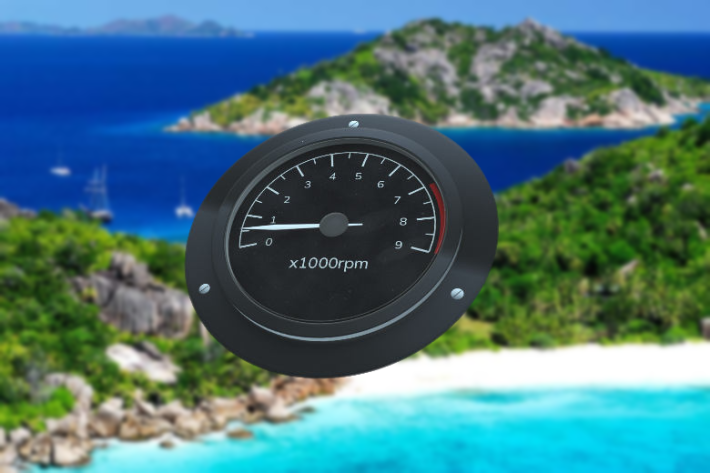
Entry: 500 rpm
